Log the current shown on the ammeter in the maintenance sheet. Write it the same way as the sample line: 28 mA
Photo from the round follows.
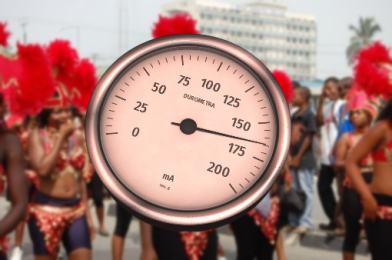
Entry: 165 mA
